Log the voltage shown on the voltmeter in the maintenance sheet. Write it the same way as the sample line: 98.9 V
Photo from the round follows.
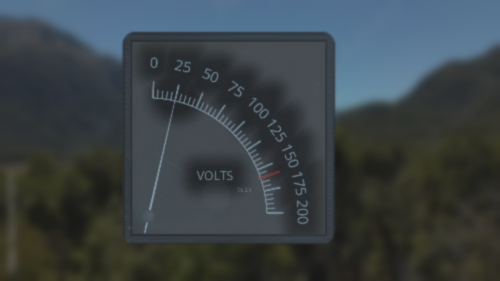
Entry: 25 V
